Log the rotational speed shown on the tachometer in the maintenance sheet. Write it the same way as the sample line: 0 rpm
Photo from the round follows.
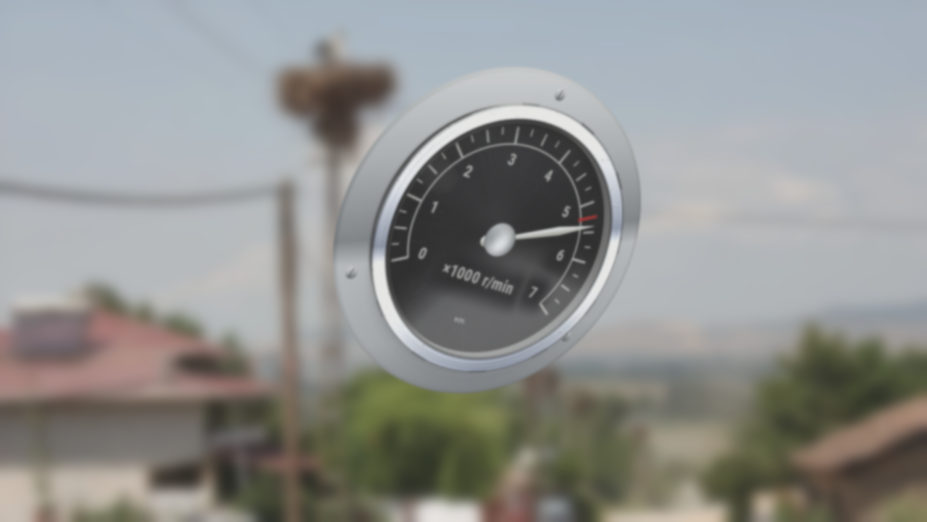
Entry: 5375 rpm
